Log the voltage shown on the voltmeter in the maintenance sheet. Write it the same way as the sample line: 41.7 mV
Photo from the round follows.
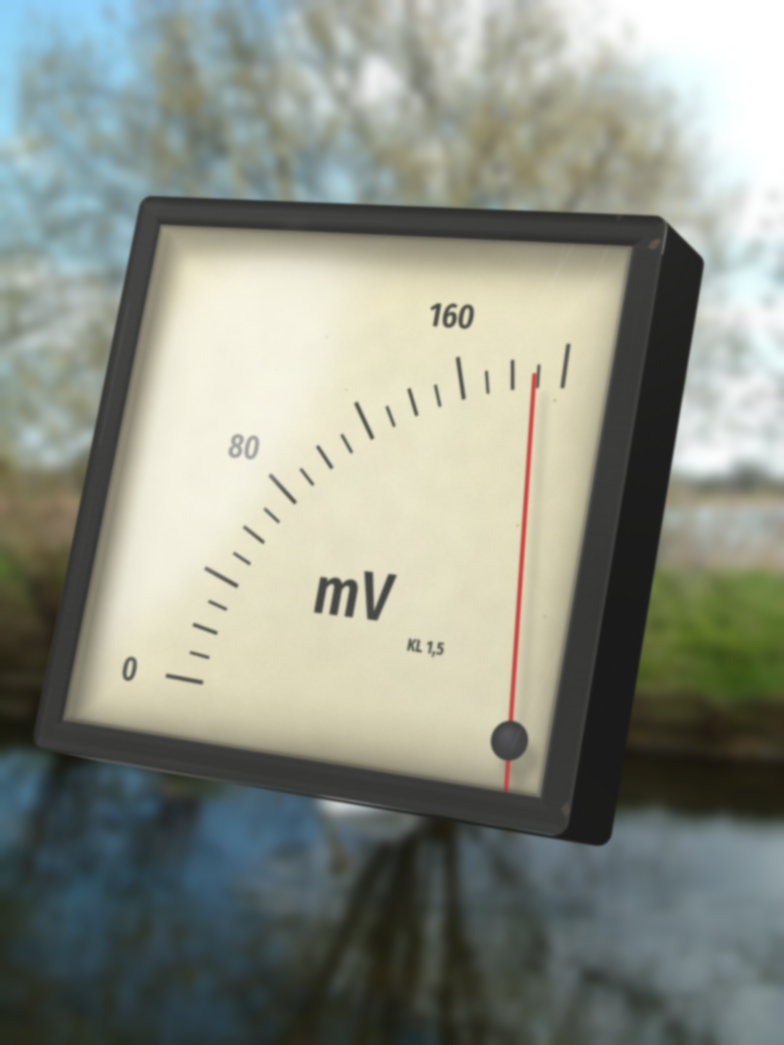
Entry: 190 mV
